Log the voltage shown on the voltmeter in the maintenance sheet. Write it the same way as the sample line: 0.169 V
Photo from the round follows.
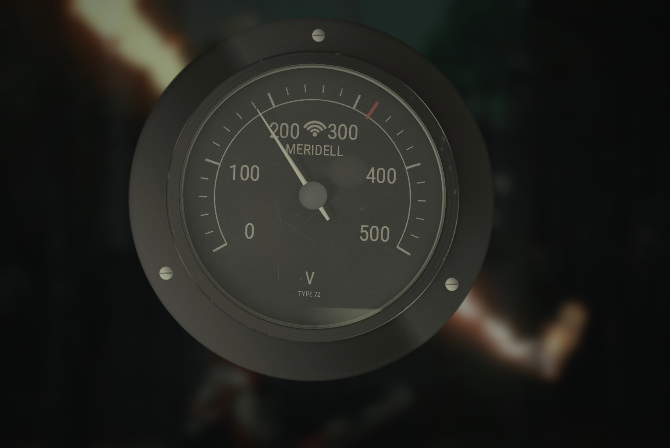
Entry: 180 V
